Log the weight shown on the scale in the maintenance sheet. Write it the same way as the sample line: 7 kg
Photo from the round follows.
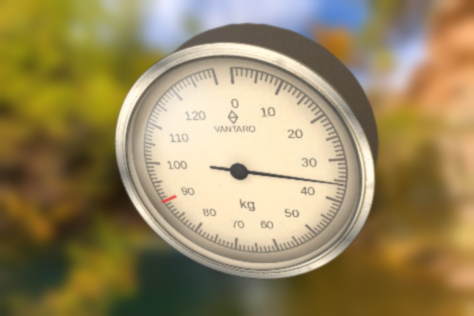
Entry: 35 kg
